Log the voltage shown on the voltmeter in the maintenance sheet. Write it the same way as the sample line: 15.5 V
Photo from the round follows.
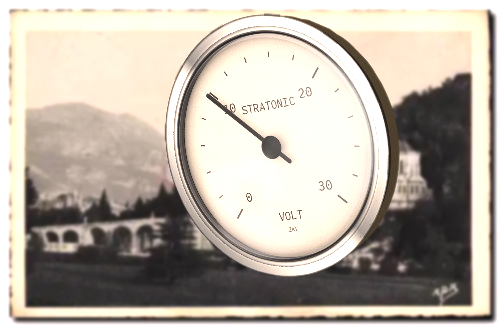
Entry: 10 V
